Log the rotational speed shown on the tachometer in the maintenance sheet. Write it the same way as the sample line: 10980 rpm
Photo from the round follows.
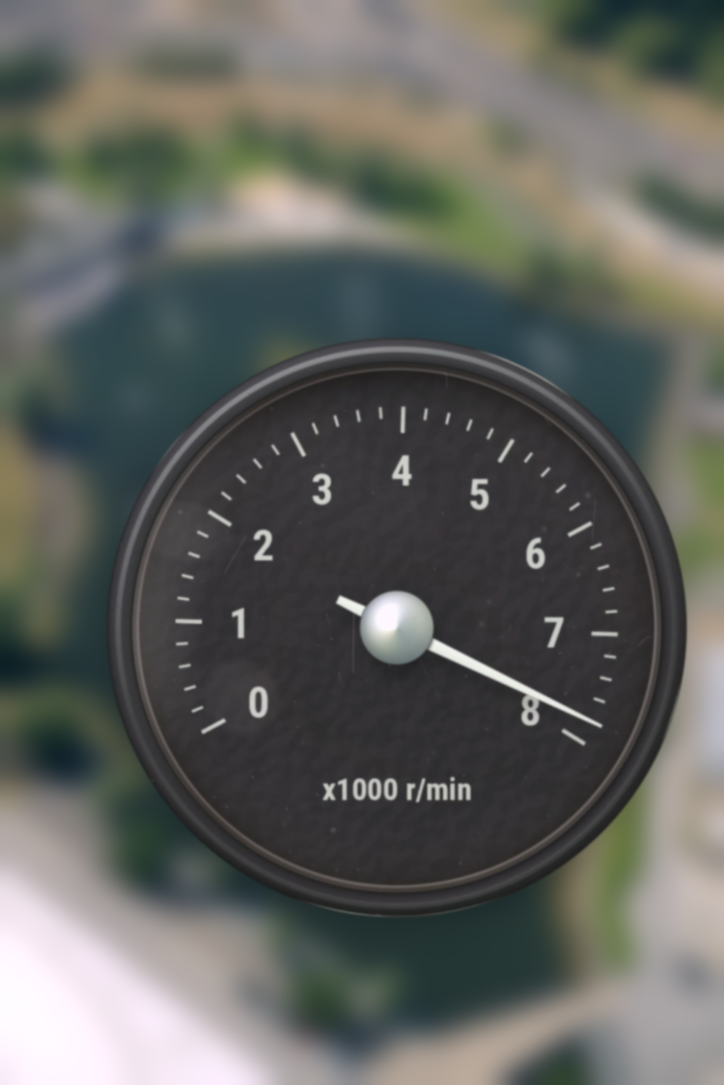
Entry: 7800 rpm
